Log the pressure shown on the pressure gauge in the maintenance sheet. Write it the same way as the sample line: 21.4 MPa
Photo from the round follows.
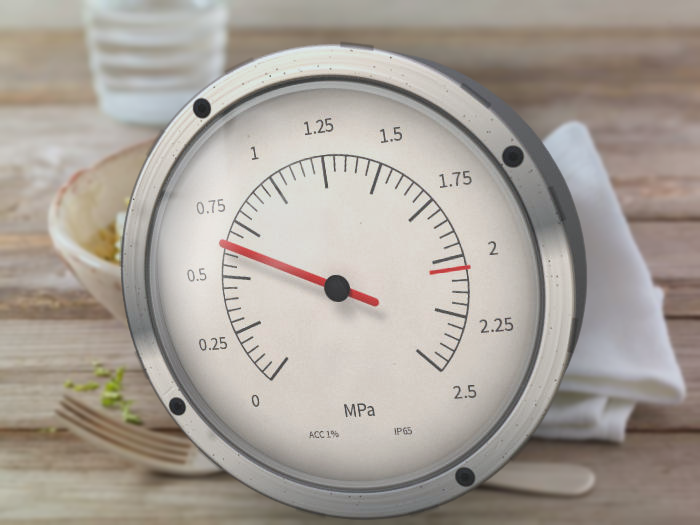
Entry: 0.65 MPa
